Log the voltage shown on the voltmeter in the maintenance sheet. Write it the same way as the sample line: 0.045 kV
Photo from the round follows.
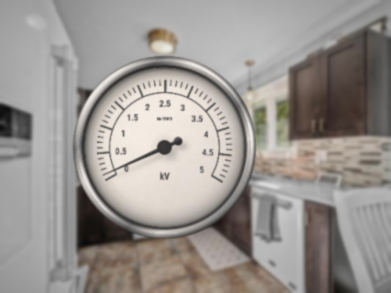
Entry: 0.1 kV
